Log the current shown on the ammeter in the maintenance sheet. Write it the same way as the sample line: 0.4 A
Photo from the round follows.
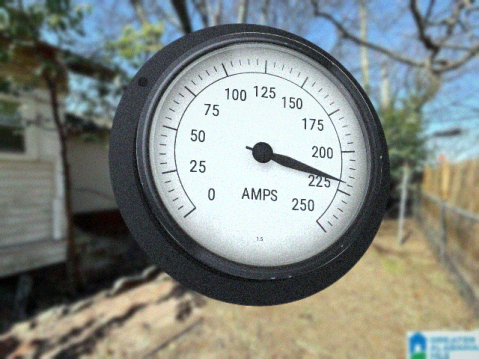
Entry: 220 A
